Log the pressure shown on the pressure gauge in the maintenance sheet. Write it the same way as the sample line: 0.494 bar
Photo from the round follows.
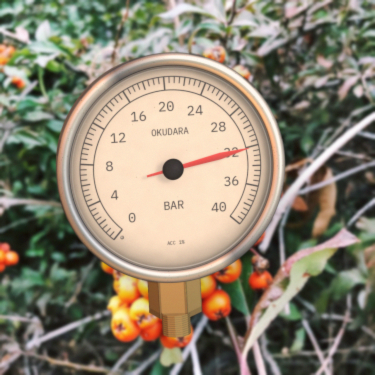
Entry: 32 bar
